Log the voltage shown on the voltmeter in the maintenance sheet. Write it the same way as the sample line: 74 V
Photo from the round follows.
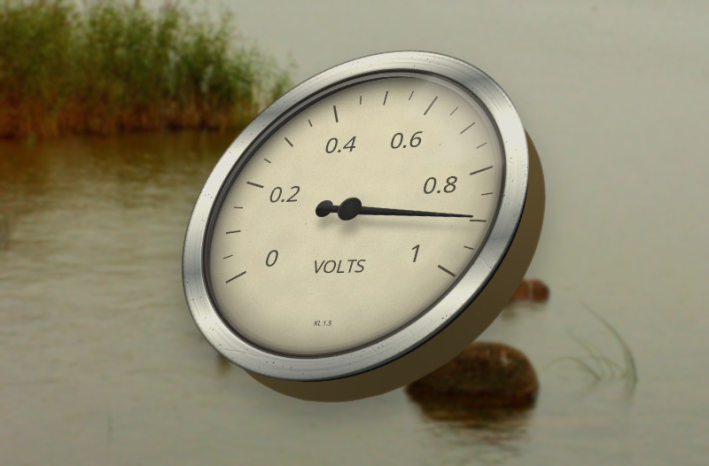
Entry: 0.9 V
